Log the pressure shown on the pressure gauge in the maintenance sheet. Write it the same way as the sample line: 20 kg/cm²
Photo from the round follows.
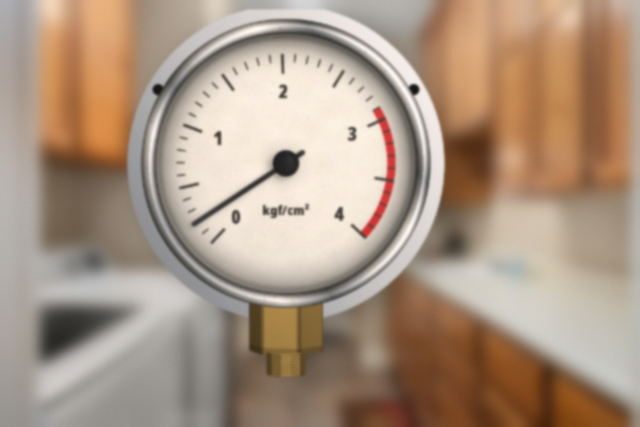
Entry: 0.2 kg/cm²
